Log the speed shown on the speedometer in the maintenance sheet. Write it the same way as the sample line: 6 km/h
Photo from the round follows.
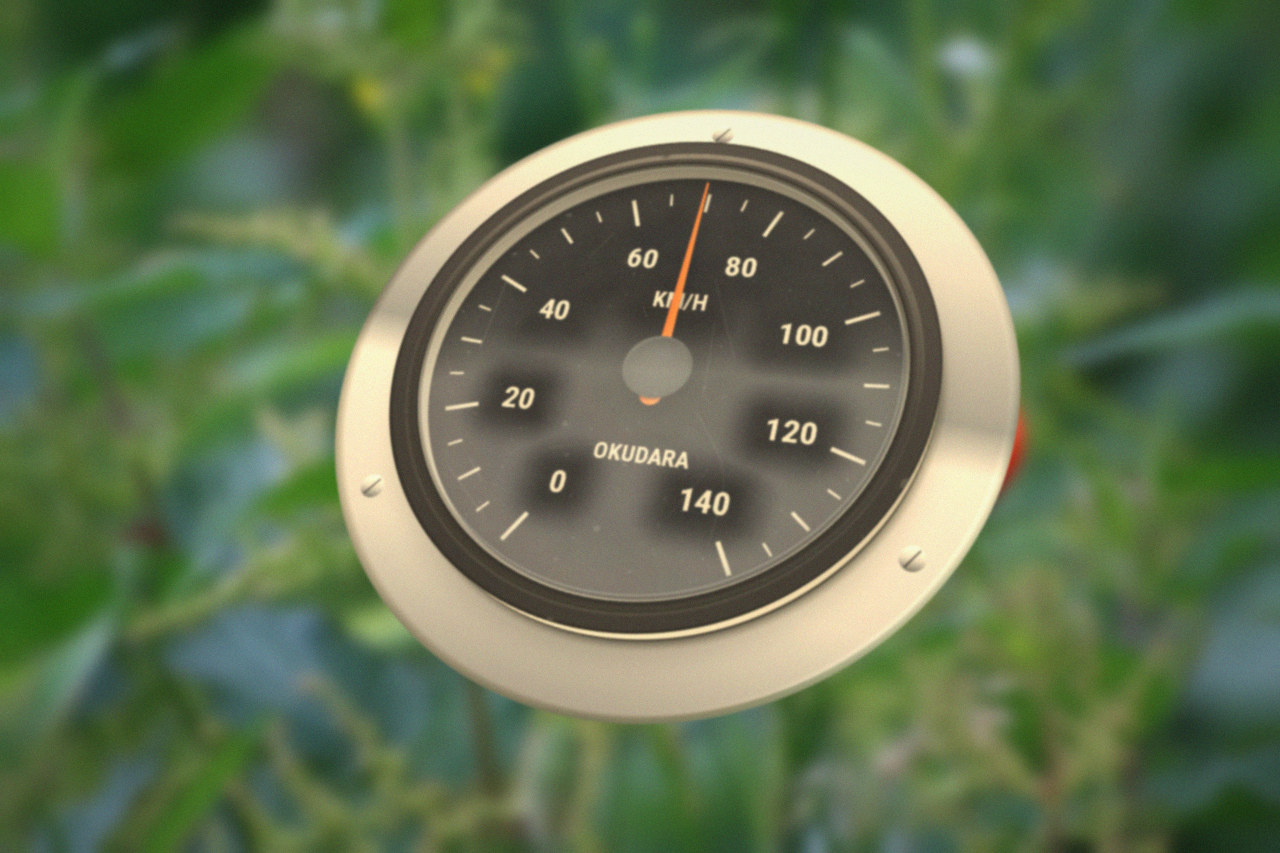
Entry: 70 km/h
